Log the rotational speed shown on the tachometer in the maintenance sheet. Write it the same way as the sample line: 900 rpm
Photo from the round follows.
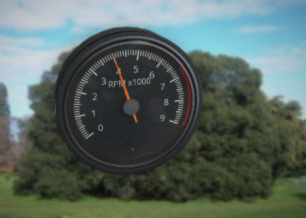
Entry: 4000 rpm
